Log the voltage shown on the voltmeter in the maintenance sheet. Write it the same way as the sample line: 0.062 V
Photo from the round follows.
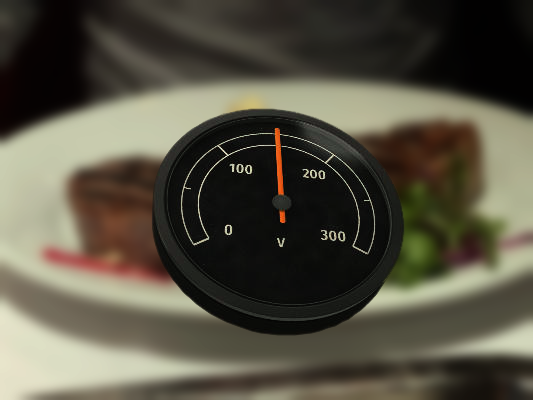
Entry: 150 V
